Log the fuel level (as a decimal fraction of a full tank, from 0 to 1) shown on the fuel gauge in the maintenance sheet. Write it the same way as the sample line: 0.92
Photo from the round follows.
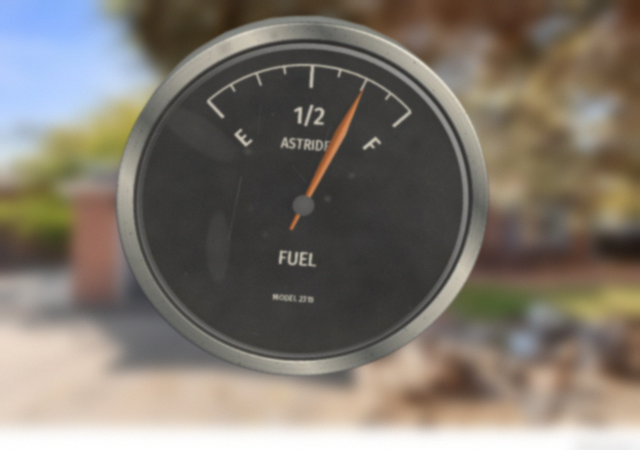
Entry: 0.75
